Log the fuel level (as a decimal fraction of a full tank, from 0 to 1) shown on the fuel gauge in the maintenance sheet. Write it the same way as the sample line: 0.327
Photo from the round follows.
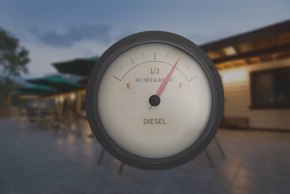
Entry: 0.75
